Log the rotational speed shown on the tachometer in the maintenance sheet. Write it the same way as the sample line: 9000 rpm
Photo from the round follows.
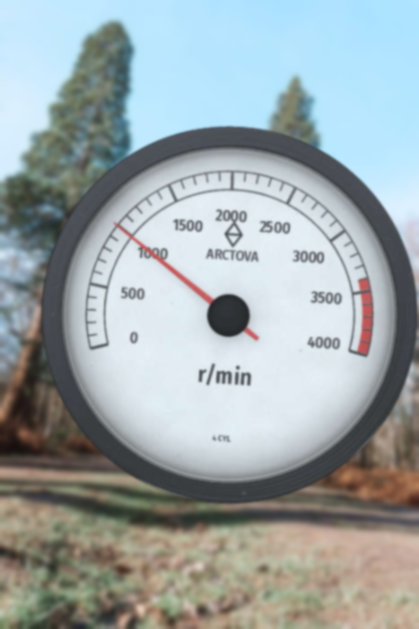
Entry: 1000 rpm
